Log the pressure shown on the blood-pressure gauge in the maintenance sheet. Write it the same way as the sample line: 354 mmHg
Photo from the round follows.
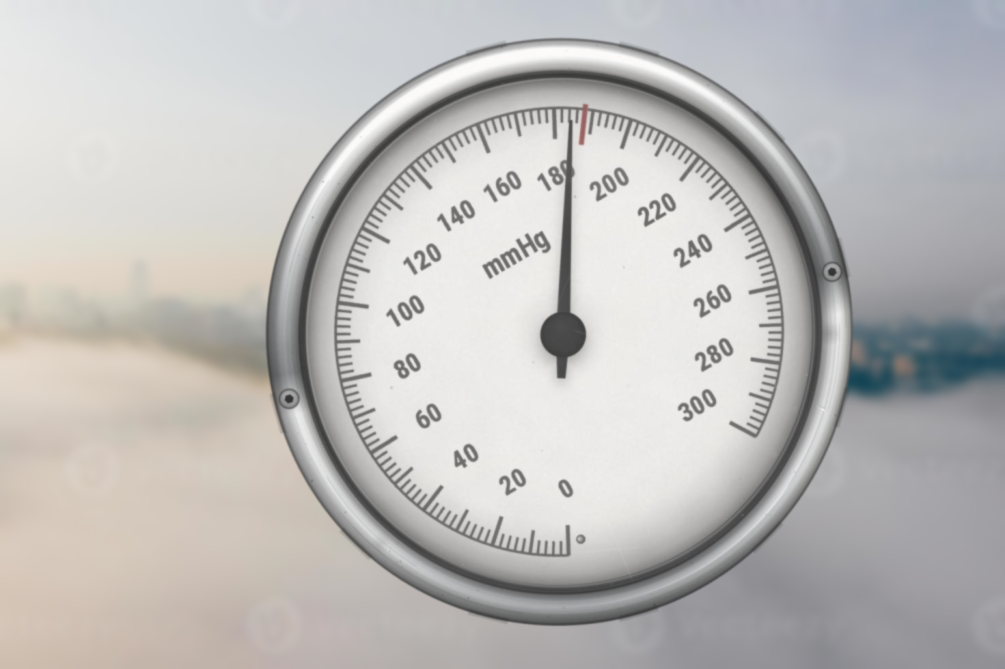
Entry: 184 mmHg
